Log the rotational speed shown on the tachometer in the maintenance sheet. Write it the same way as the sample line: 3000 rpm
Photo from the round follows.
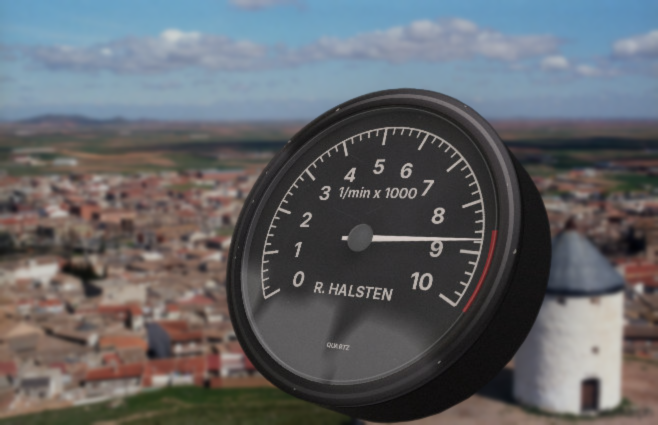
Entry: 8800 rpm
